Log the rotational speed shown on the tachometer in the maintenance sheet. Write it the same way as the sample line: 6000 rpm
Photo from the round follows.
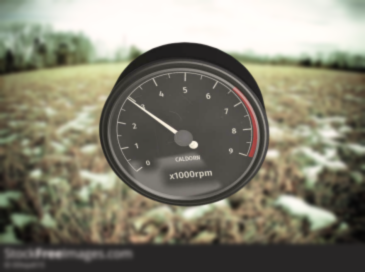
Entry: 3000 rpm
